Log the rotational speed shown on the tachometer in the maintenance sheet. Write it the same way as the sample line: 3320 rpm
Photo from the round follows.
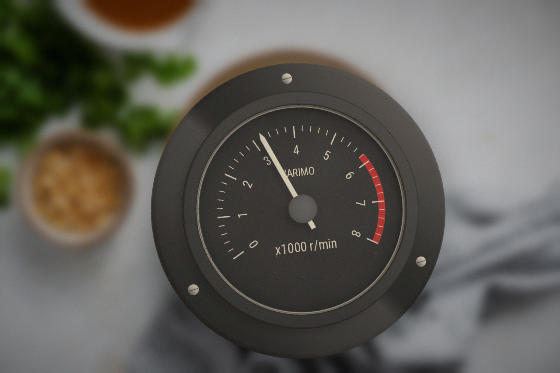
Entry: 3200 rpm
